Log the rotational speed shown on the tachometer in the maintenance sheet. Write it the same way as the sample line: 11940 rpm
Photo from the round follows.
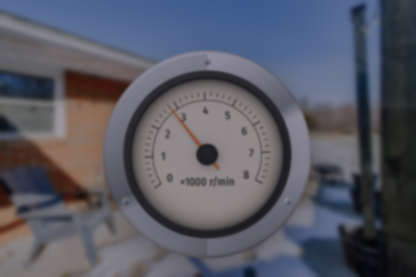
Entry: 2800 rpm
